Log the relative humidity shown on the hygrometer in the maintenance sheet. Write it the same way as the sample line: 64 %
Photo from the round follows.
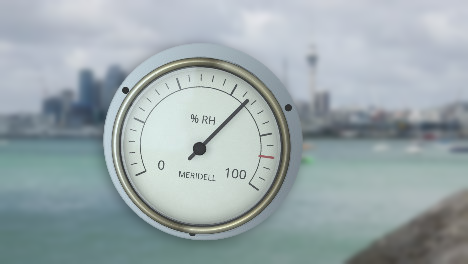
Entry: 66 %
